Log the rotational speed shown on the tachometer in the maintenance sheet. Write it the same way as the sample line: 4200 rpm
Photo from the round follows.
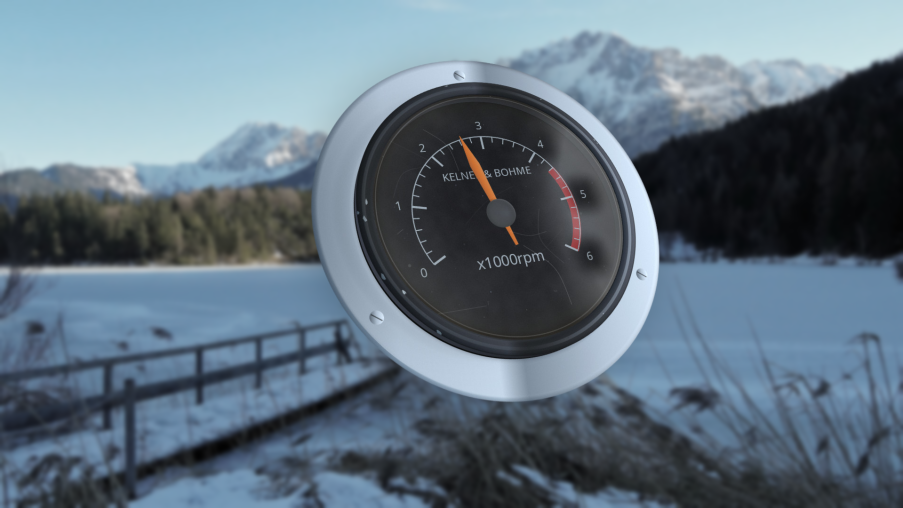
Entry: 2600 rpm
